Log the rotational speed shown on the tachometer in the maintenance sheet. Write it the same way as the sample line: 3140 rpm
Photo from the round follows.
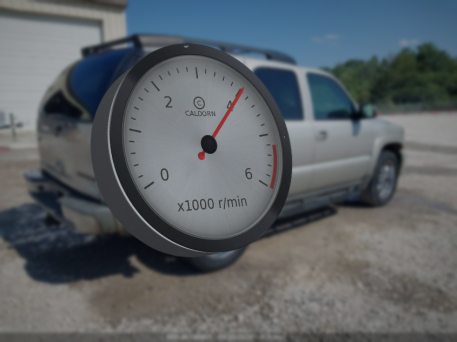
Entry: 4000 rpm
